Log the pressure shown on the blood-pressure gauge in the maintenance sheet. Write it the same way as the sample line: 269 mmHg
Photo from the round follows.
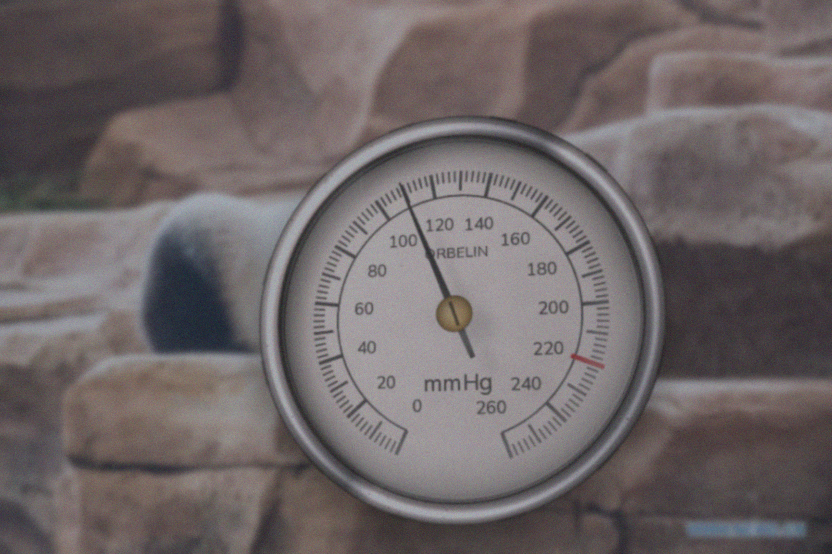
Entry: 110 mmHg
